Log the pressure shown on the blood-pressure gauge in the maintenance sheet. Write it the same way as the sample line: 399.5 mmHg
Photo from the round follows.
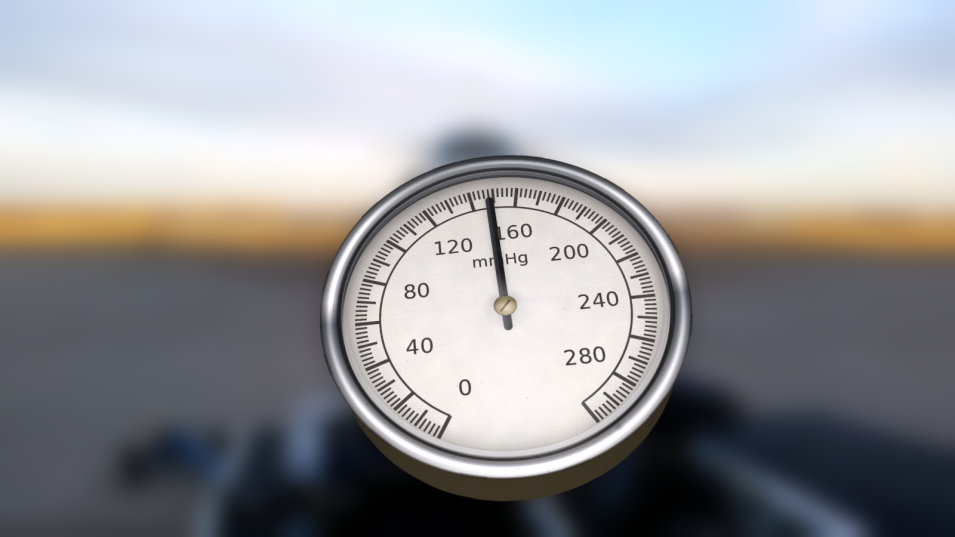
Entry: 148 mmHg
